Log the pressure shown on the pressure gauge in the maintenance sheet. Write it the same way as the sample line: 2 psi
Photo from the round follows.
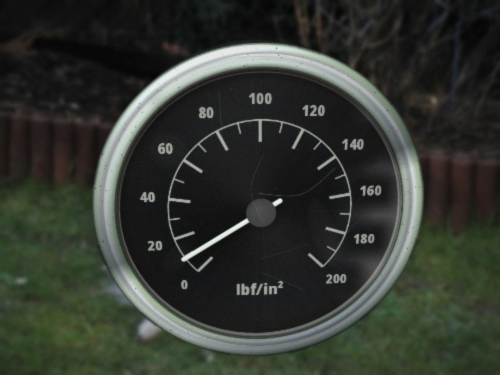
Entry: 10 psi
